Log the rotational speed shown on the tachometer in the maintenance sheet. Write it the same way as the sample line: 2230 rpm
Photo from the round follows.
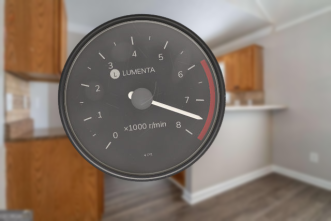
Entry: 7500 rpm
